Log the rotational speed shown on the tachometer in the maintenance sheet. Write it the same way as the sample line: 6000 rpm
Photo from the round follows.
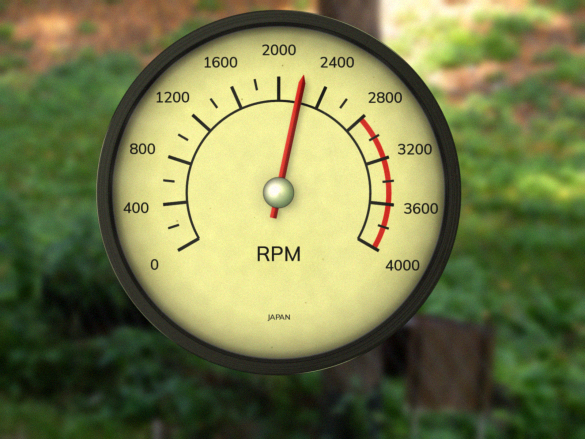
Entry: 2200 rpm
